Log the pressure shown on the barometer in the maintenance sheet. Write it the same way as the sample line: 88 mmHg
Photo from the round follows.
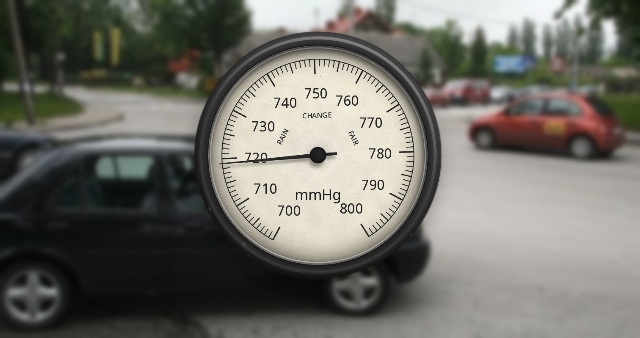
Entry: 719 mmHg
